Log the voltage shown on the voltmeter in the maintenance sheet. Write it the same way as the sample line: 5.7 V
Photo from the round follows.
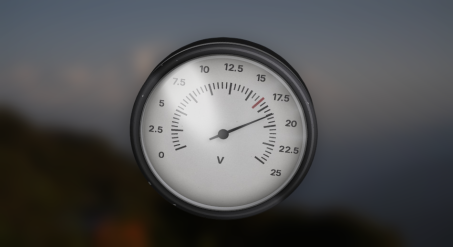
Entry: 18.5 V
